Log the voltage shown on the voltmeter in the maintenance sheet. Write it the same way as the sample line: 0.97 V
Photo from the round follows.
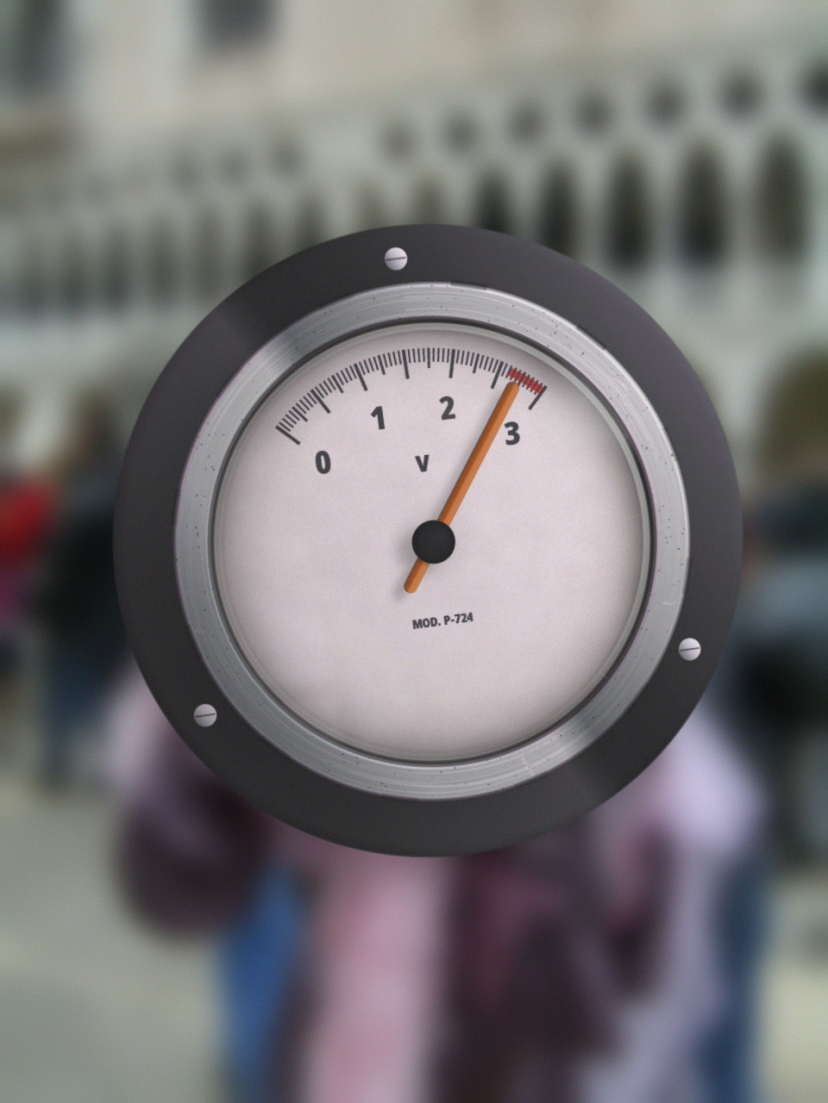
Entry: 2.7 V
